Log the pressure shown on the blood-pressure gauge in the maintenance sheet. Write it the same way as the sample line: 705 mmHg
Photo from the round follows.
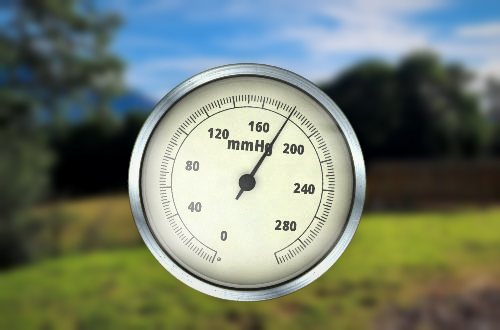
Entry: 180 mmHg
